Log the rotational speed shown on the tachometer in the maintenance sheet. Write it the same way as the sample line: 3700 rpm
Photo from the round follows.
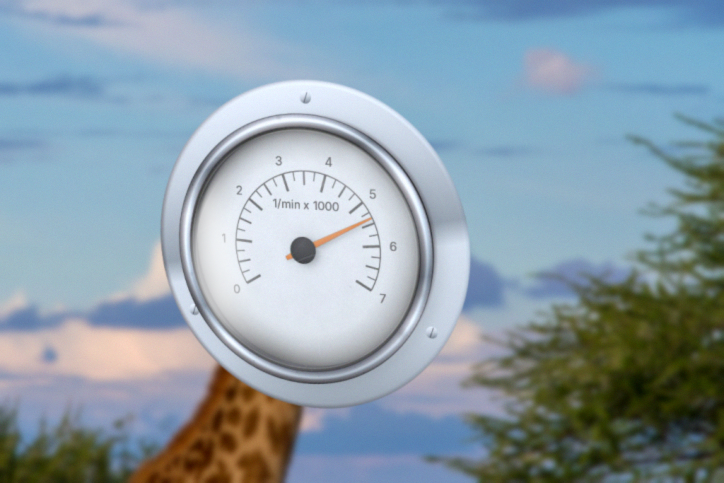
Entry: 5375 rpm
